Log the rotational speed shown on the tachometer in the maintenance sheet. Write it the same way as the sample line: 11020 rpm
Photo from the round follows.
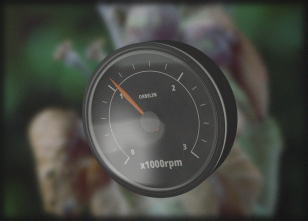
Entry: 1100 rpm
